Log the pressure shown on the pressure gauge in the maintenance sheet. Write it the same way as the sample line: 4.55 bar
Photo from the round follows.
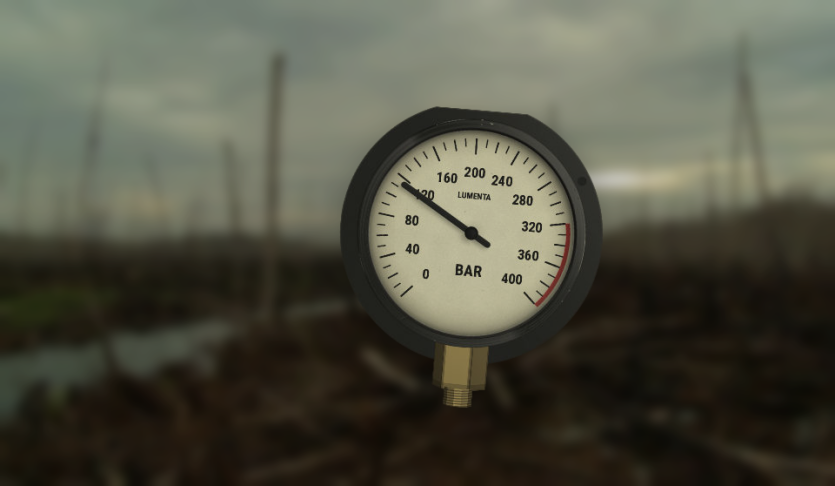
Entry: 115 bar
